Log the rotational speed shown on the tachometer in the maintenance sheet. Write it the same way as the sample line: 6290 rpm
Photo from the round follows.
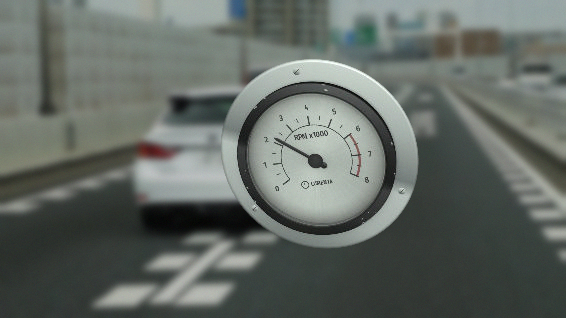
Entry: 2250 rpm
